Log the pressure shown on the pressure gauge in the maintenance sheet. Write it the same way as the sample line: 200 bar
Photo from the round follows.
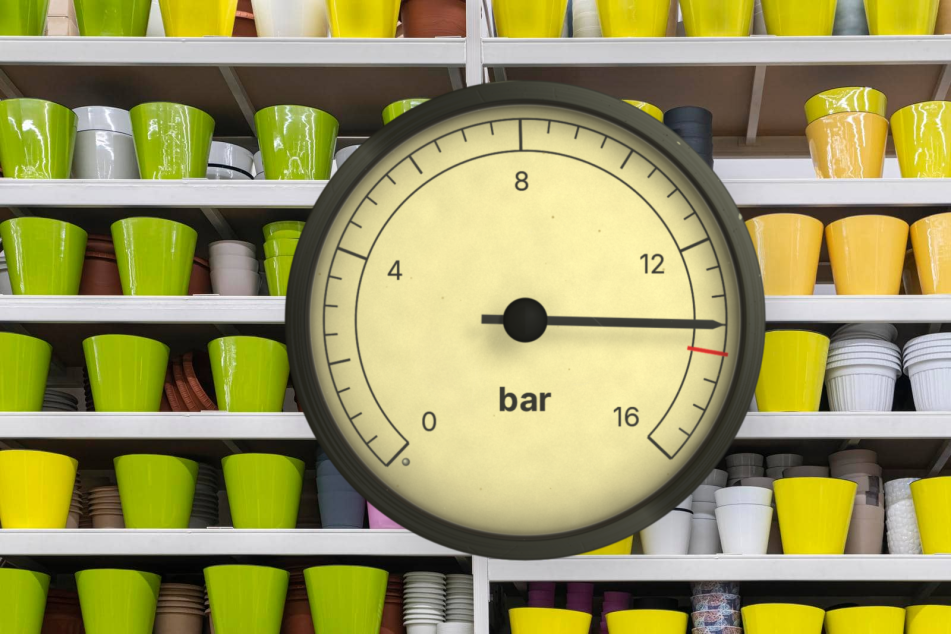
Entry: 13.5 bar
